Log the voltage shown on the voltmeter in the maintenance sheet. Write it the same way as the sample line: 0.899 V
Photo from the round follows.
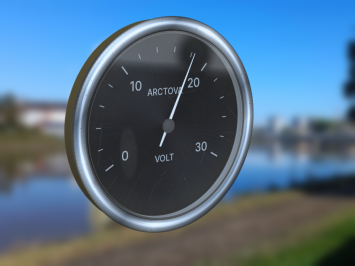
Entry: 18 V
